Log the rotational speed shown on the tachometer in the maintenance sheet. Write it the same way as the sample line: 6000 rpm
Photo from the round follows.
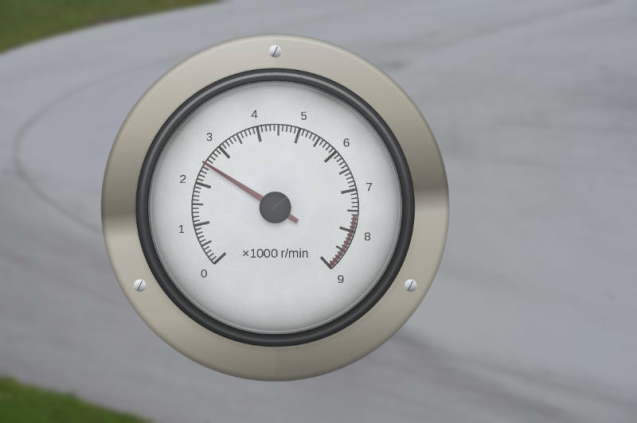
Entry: 2500 rpm
